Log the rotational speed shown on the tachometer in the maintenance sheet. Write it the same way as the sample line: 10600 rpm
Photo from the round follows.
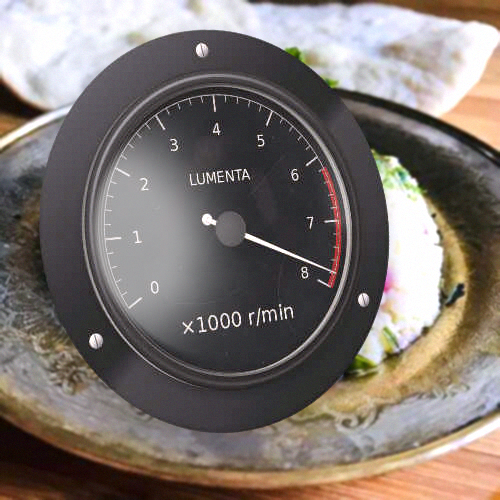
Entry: 7800 rpm
